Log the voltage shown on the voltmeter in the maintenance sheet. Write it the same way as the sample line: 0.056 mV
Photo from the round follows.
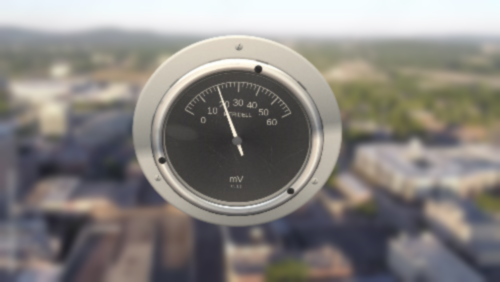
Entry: 20 mV
